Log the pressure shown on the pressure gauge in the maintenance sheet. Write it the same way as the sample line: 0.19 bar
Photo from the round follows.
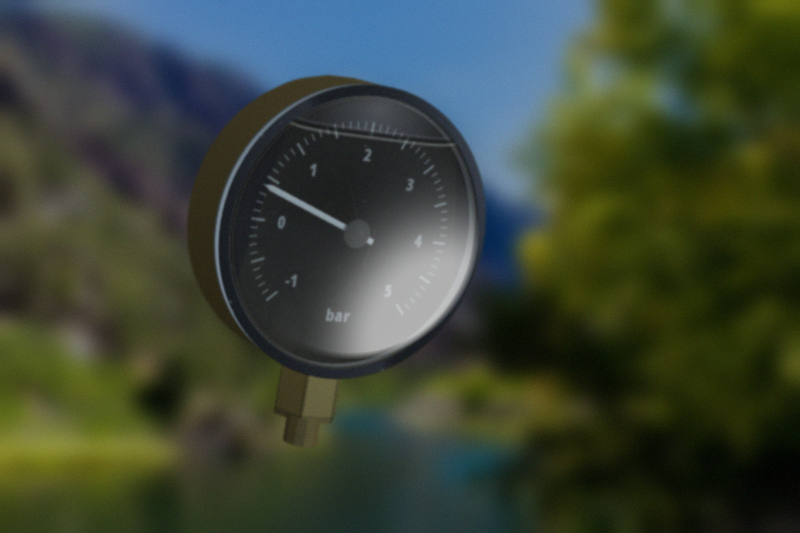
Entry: 0.4 bar
